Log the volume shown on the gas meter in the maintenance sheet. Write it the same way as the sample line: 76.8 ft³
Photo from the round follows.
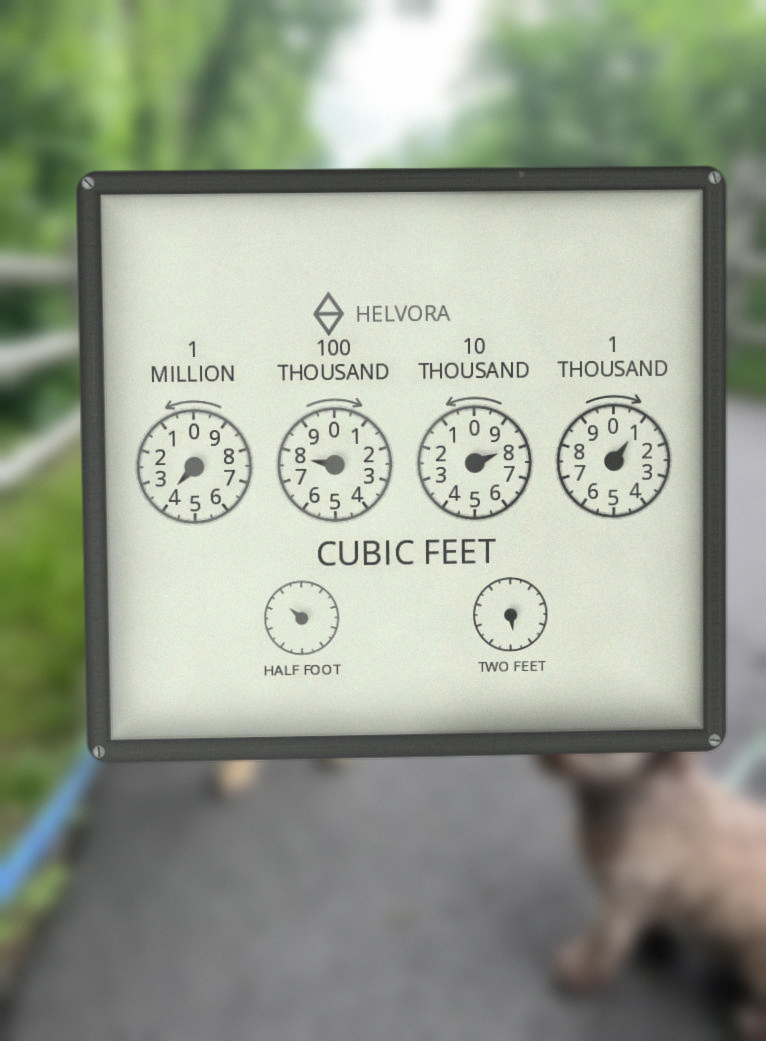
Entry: 378100 ft³
